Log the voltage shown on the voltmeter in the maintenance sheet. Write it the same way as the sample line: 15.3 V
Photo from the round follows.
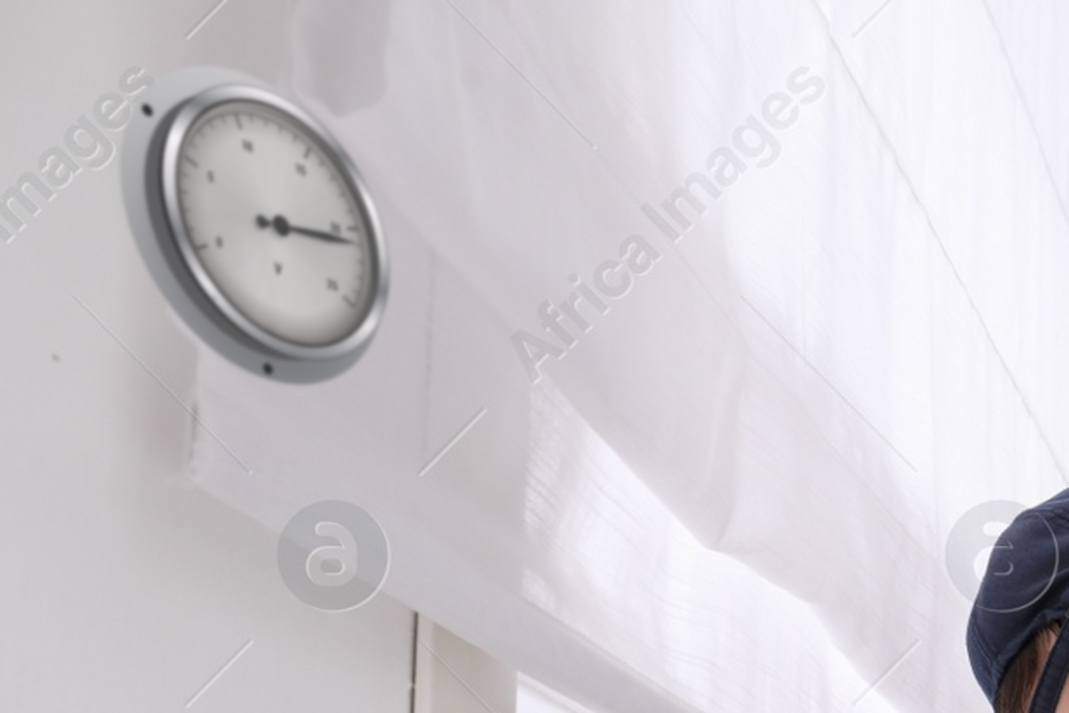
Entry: 21 V
